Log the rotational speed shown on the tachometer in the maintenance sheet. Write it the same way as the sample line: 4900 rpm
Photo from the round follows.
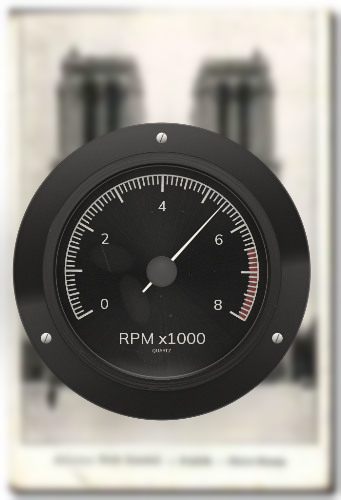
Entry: 5400 rpm
